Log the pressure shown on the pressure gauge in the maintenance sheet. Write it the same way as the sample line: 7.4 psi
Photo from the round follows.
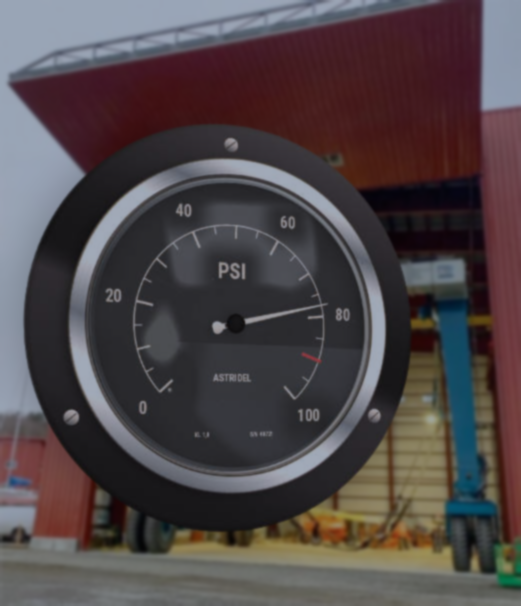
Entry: 77.5 psi
